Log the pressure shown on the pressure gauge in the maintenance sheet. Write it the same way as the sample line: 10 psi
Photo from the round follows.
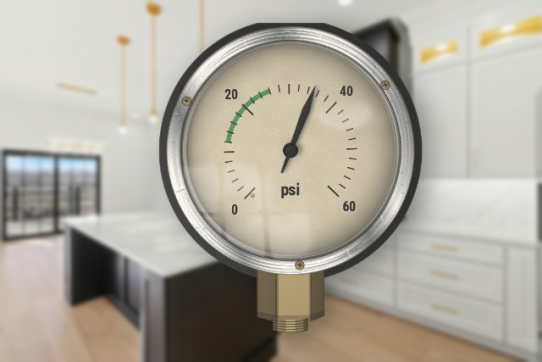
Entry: 35 psi
